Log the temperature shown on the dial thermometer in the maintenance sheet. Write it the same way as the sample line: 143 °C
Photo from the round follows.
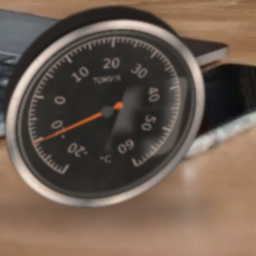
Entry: -10 °C
